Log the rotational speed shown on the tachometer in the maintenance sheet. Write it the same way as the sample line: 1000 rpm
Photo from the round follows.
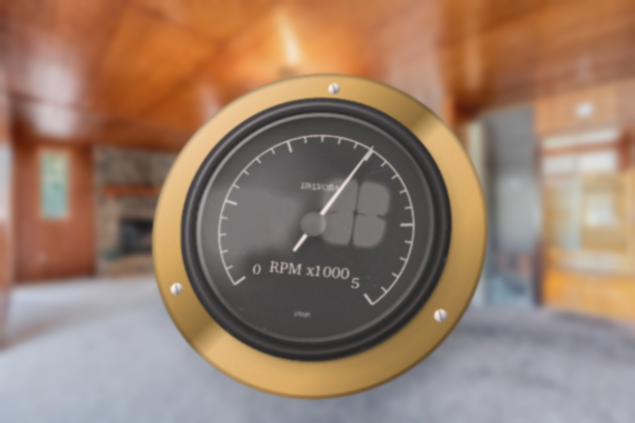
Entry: 3000 rpm
